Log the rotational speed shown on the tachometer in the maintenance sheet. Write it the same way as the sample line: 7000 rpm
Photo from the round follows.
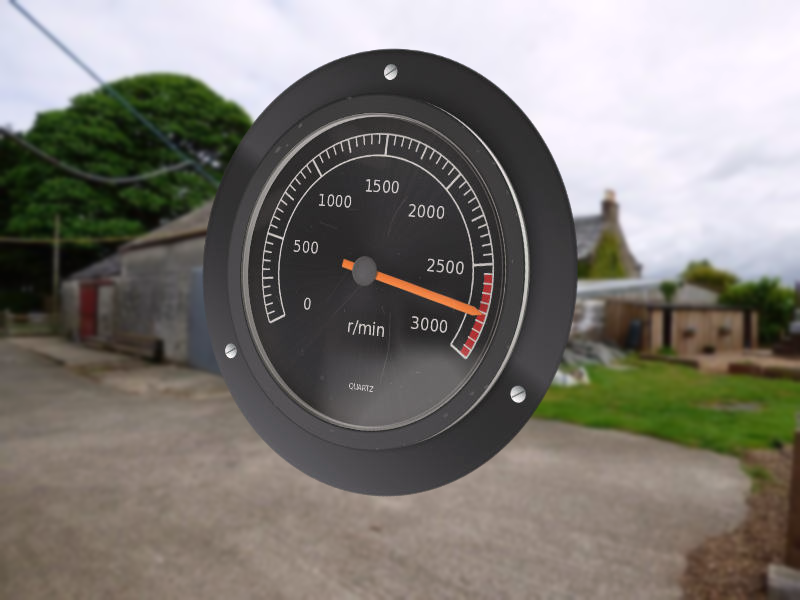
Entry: 2750 rpm
